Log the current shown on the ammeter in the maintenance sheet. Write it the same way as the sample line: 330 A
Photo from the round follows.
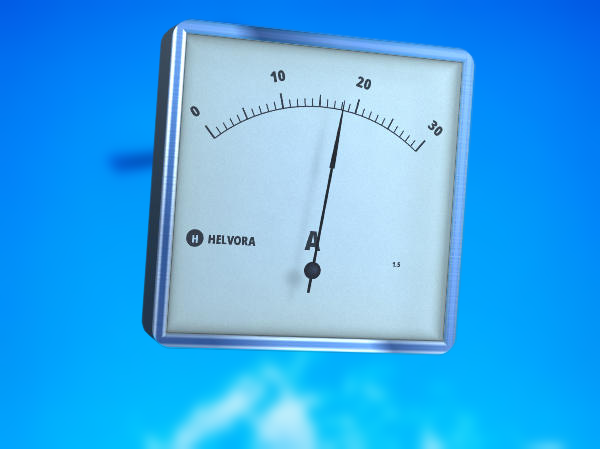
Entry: 18 A
